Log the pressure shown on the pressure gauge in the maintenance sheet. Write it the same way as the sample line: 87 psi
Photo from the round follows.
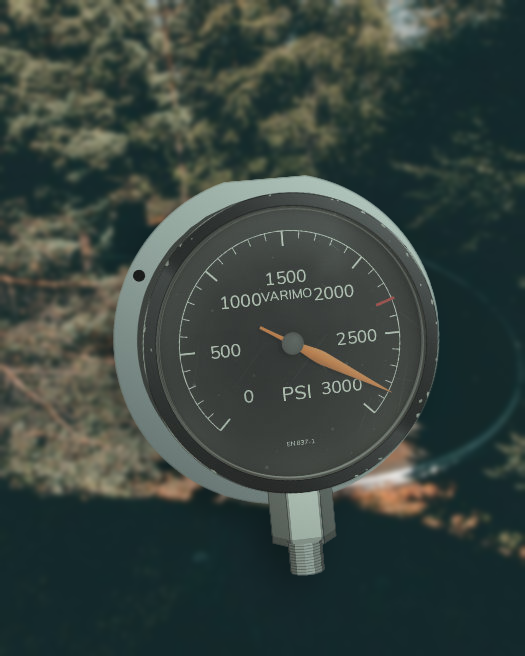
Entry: 2850 psi
